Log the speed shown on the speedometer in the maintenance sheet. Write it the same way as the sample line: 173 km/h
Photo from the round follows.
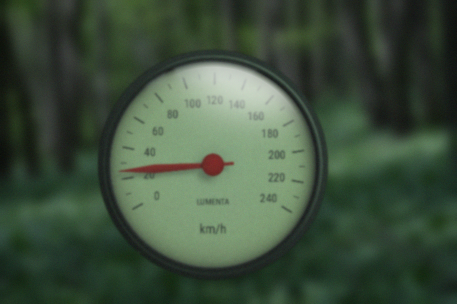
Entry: 25 km/h
